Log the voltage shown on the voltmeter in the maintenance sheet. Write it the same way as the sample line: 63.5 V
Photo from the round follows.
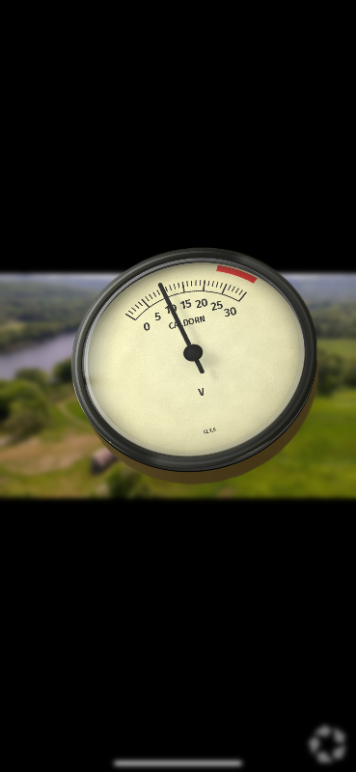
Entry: 10 V
